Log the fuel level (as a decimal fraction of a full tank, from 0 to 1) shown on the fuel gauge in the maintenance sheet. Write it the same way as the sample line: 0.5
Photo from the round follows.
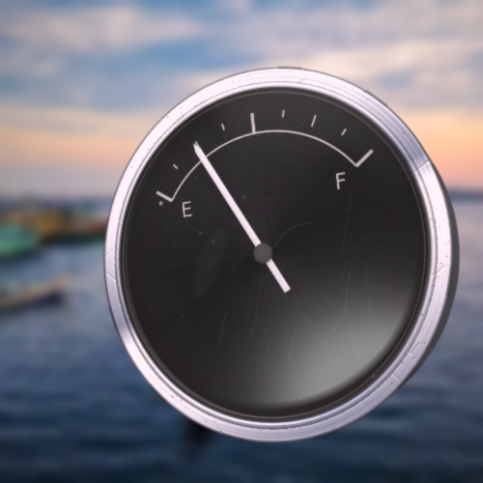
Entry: 0.25
